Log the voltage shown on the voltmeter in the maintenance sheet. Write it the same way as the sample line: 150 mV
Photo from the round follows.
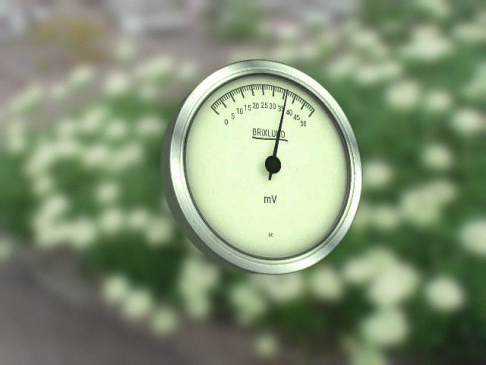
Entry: 35 mV
